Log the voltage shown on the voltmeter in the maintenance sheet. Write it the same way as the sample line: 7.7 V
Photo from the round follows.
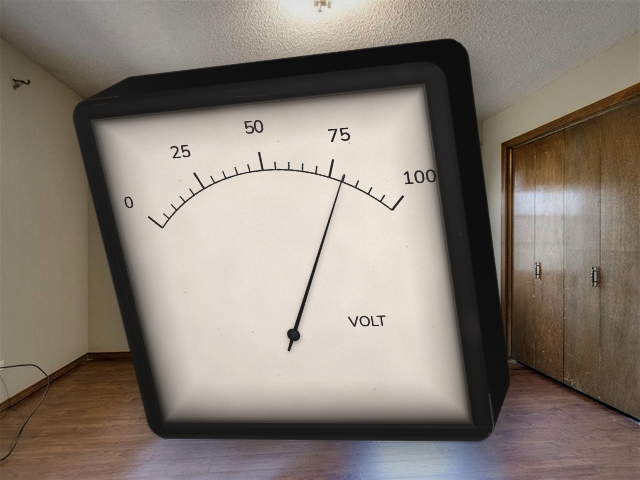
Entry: 80 V
